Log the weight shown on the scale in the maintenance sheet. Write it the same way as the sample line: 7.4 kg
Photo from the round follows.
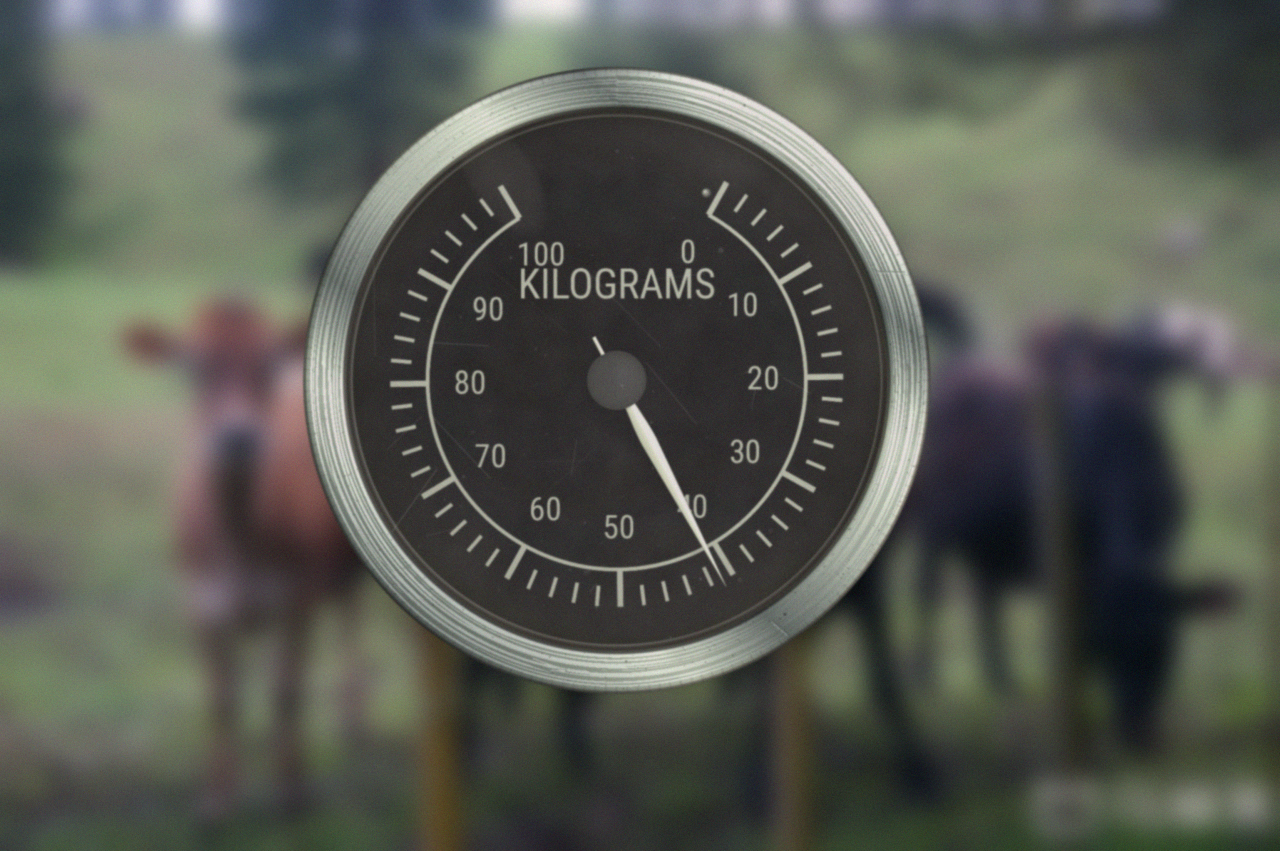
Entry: 41 kg
